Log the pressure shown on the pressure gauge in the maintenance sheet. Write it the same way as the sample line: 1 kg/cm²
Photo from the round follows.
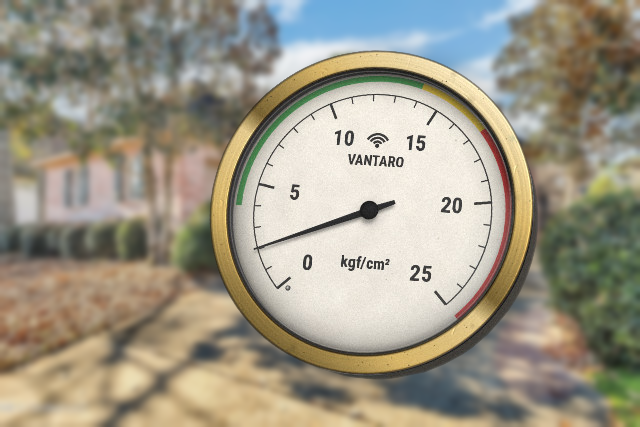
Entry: 2 kg/cm²
